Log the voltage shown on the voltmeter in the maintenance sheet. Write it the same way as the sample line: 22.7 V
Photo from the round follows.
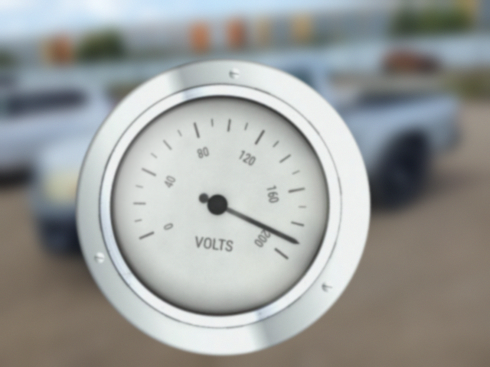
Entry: 190 V
